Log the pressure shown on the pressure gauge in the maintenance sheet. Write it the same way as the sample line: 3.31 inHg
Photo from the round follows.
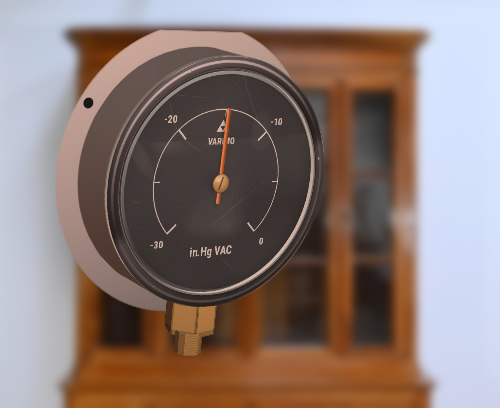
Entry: -15 inHg
